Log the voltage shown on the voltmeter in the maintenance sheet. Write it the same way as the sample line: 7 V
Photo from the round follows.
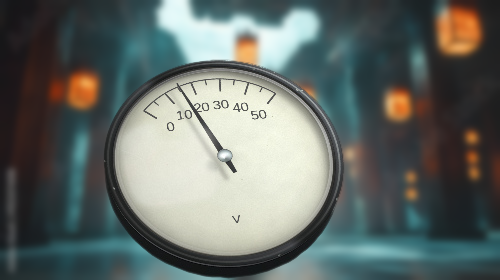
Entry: 15 V
